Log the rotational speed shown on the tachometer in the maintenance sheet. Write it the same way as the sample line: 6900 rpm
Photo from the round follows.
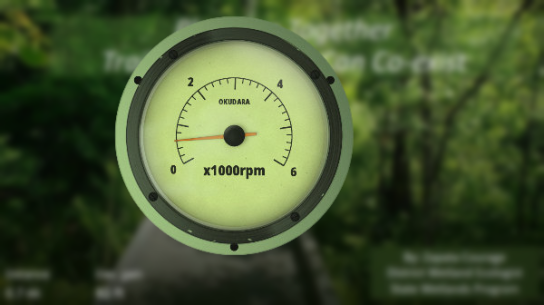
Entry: 600 rpm
